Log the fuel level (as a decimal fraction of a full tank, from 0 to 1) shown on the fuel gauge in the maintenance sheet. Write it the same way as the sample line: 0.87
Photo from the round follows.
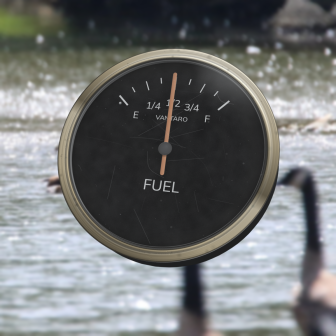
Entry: 0.5
